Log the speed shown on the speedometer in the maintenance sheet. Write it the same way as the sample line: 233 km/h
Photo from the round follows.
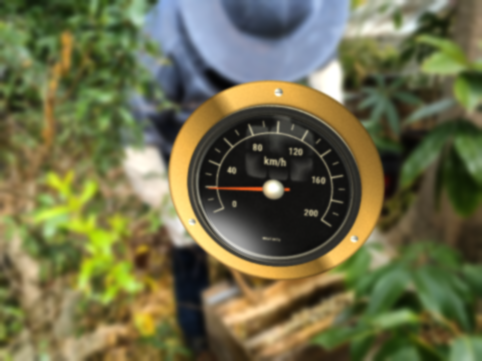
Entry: 20 km/h
